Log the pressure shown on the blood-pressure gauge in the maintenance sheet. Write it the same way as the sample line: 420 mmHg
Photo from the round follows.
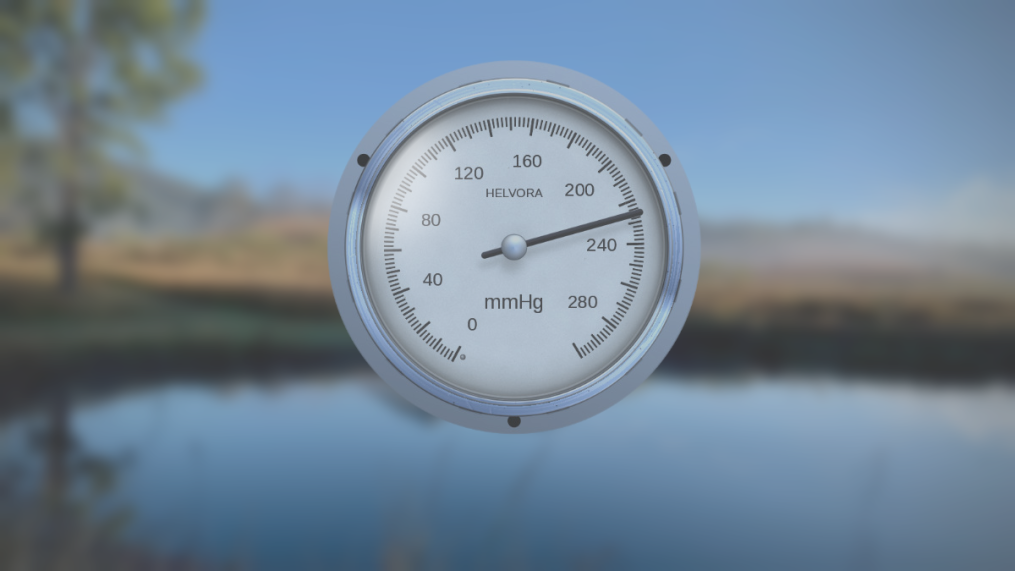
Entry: 226 mmHg
